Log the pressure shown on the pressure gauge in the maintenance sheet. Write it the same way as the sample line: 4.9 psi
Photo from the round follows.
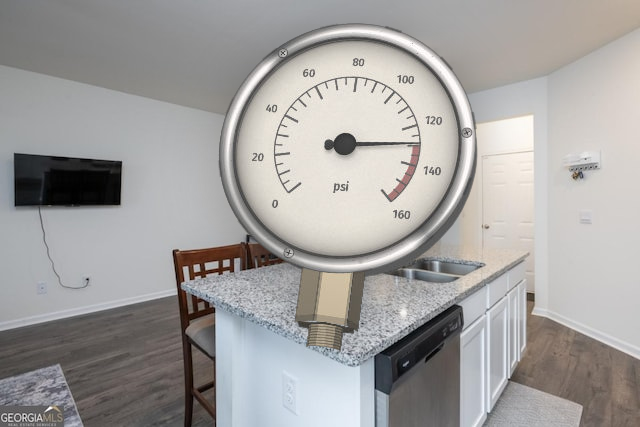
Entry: 130 psi
